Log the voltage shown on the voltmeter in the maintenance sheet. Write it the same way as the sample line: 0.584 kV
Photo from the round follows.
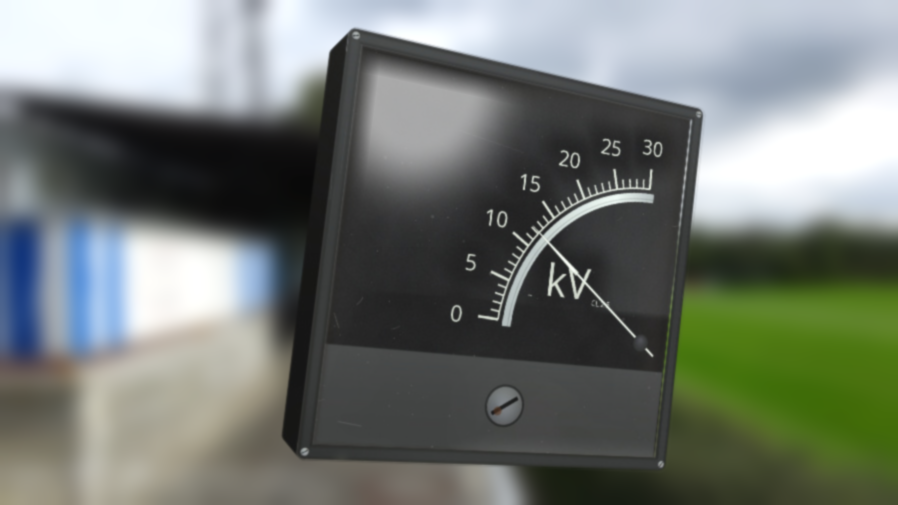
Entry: 12 kV
